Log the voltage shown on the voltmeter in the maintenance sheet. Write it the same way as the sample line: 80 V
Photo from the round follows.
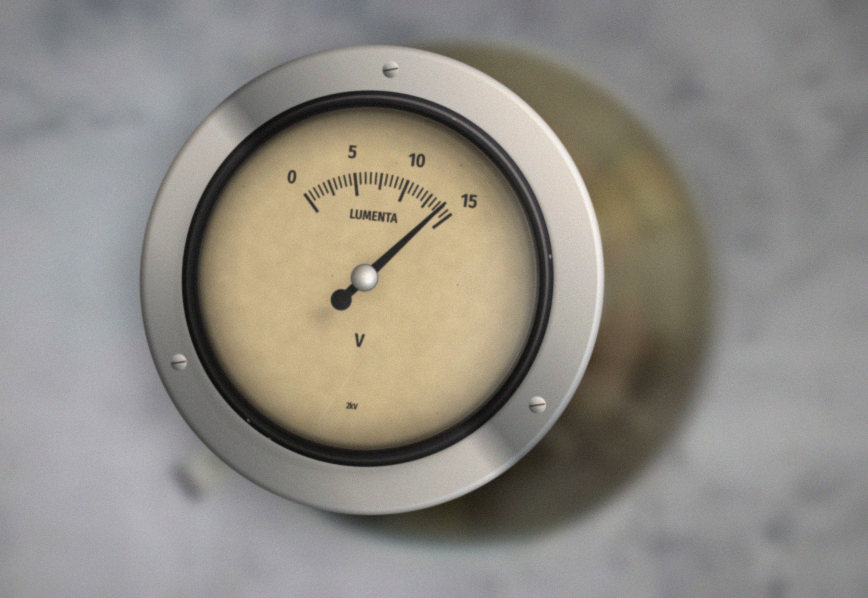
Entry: 14 V
